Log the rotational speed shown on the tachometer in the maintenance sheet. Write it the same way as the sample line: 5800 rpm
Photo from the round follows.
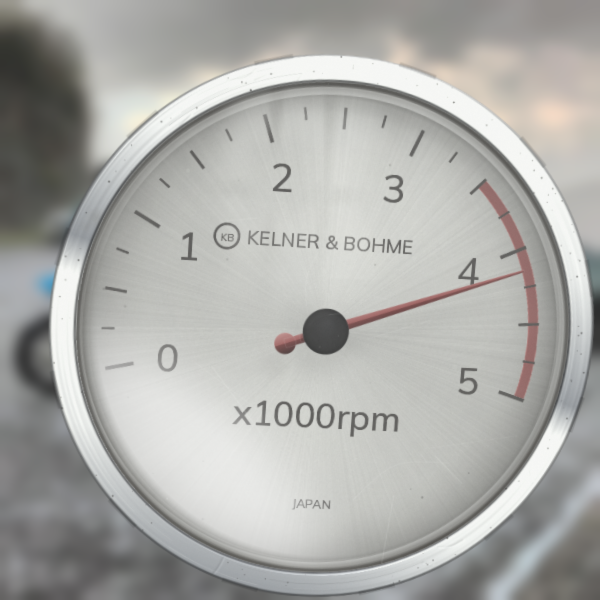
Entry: 4125 rpm
